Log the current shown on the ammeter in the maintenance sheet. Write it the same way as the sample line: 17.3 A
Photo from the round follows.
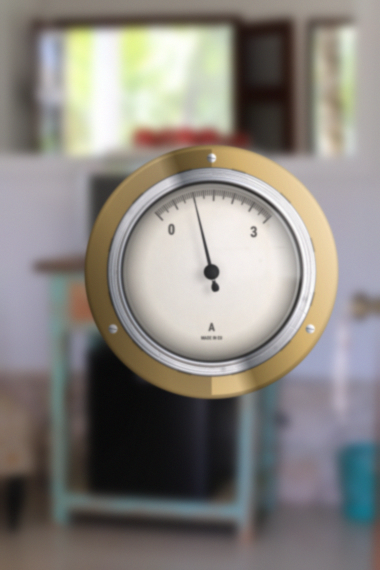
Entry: 1 A
